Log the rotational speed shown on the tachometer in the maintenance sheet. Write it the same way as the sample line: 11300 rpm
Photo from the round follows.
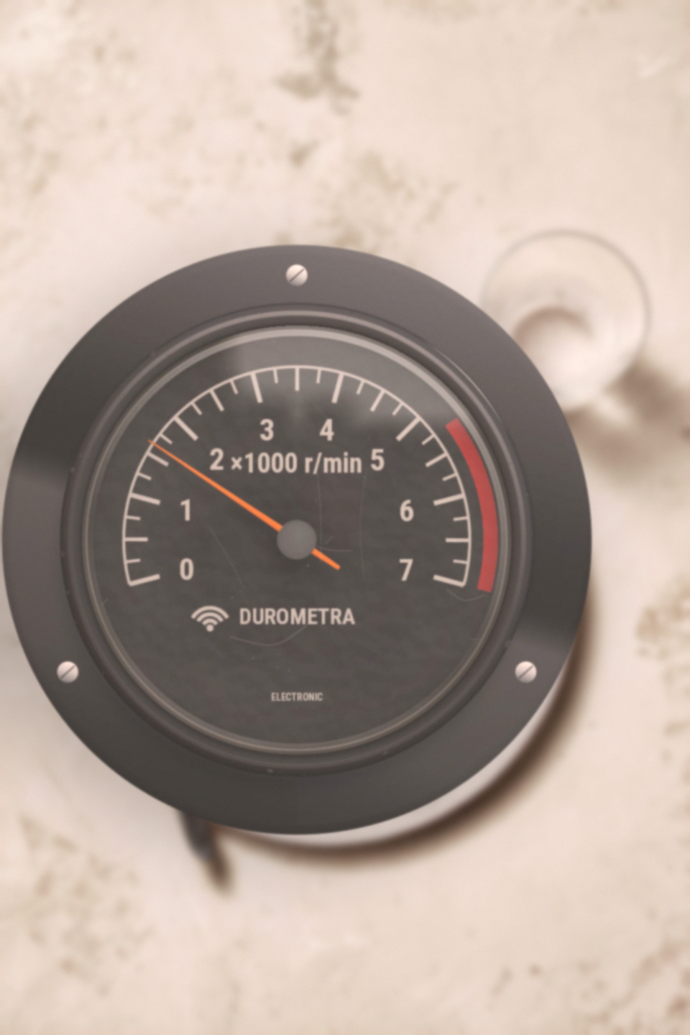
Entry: 1625 rpm
